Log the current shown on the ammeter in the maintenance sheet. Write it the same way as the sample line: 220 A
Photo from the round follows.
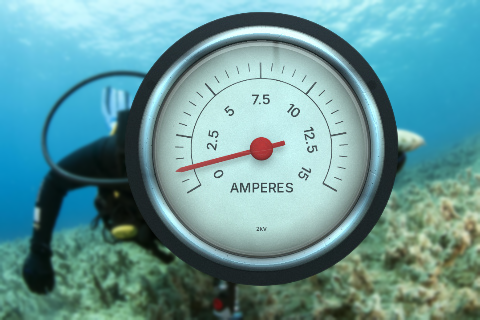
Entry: 1 A
